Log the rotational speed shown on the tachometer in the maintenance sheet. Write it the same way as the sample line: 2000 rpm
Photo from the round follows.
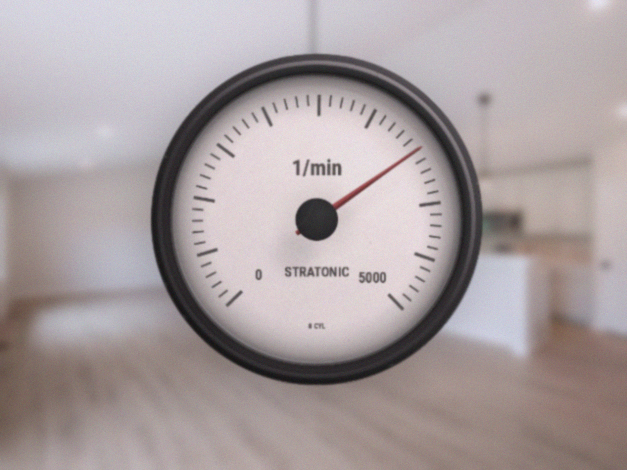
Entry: 3500 rpm
